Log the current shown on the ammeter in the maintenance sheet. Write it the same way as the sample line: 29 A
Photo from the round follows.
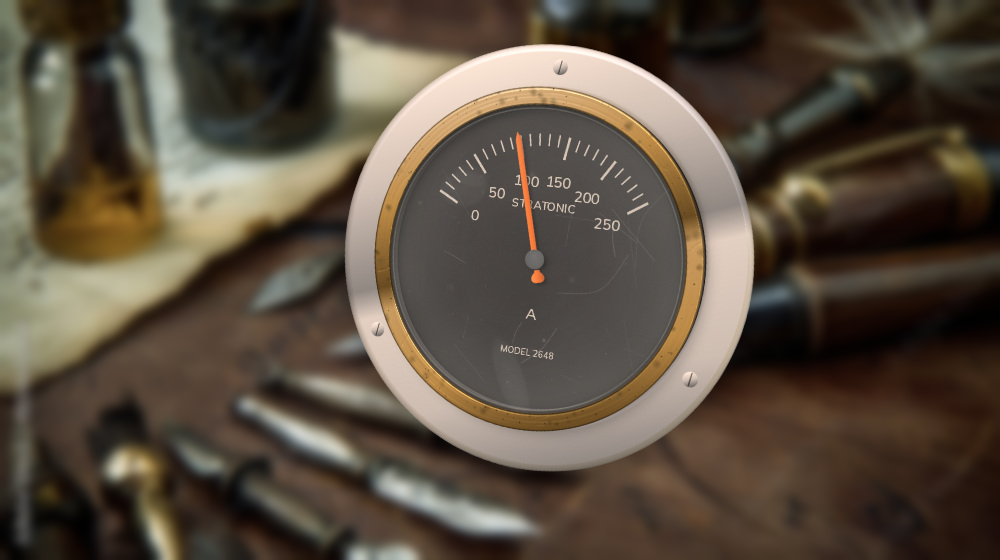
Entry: 100 A
